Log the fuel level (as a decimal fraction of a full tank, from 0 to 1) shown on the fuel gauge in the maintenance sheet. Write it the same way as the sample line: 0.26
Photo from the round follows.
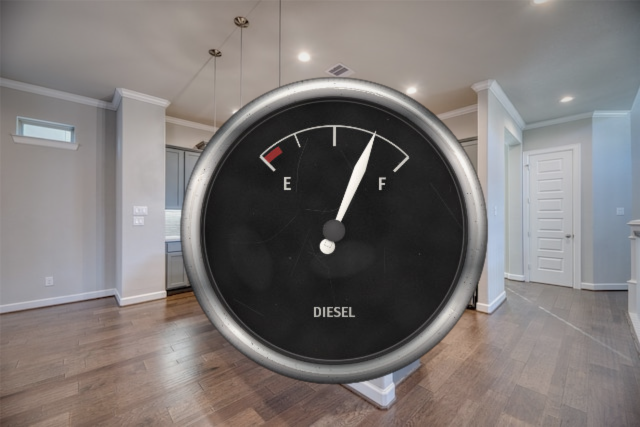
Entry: 0.75
